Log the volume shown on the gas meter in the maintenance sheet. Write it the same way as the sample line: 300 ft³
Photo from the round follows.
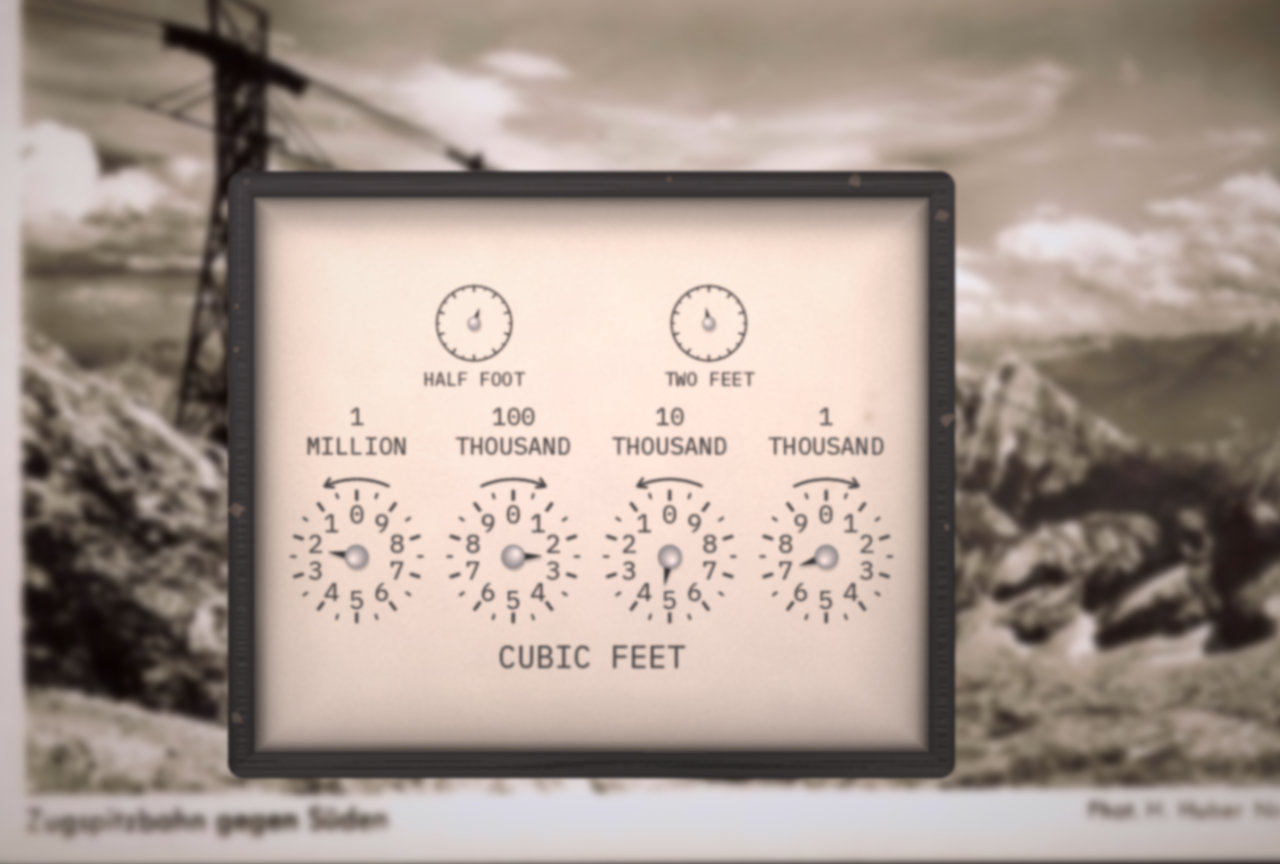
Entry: 224700 ft³
